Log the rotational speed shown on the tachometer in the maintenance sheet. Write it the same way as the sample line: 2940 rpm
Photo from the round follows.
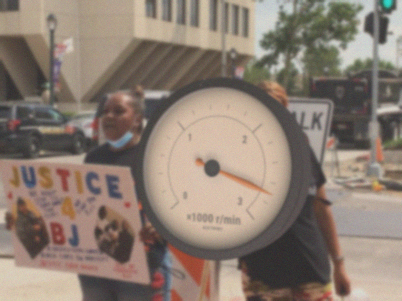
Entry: 2700 rpm
